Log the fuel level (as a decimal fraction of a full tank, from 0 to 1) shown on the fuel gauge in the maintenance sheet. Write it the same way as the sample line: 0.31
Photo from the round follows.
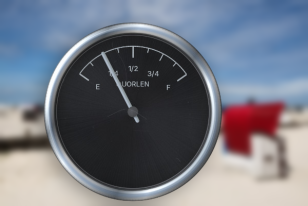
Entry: 0.25
